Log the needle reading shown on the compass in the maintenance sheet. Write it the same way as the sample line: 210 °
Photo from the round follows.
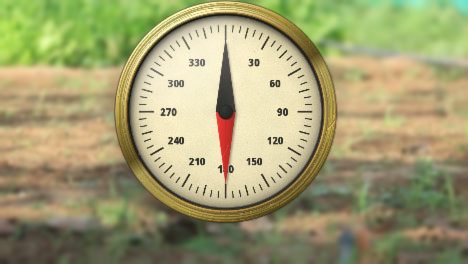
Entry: 180 °
